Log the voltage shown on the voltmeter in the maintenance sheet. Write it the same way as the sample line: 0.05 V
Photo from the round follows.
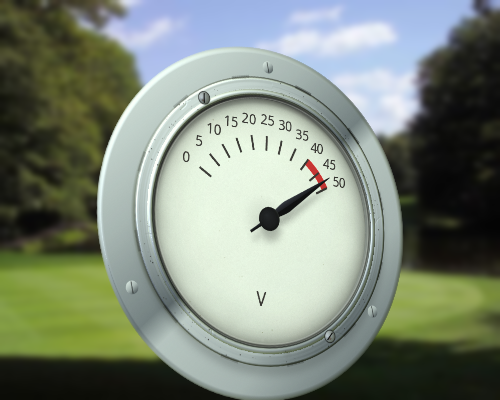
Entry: 47.5 V
